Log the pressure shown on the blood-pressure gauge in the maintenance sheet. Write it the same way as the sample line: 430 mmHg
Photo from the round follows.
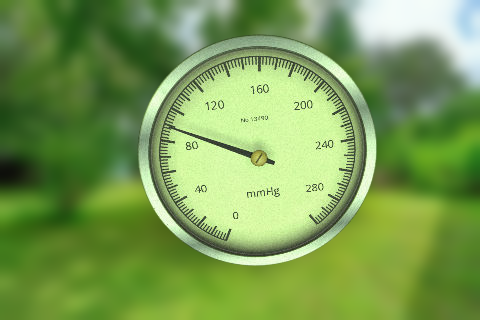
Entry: 90 mmHg
